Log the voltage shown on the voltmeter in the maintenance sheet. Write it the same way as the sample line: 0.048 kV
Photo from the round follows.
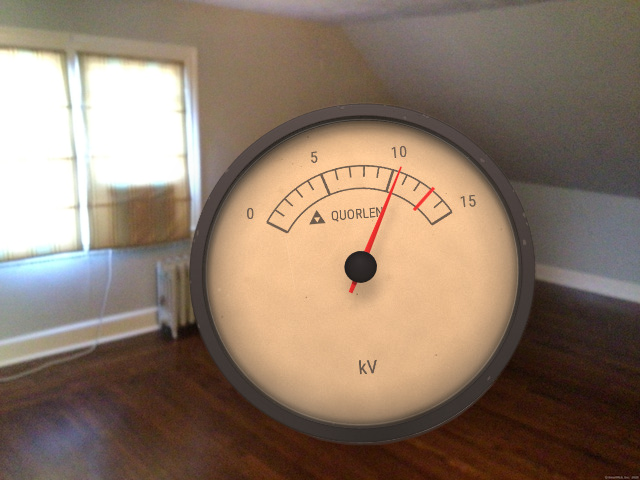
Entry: 10.5 kV
